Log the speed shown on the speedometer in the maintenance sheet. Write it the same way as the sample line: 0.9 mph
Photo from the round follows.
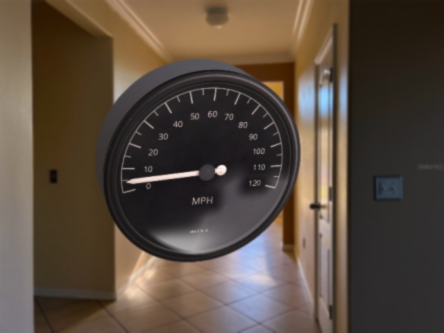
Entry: 5 mph
